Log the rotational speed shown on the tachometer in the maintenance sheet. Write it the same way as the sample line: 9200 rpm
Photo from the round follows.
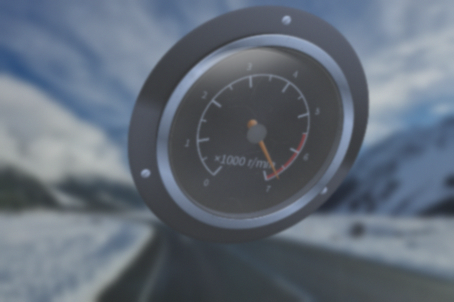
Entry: 6750 rpm
